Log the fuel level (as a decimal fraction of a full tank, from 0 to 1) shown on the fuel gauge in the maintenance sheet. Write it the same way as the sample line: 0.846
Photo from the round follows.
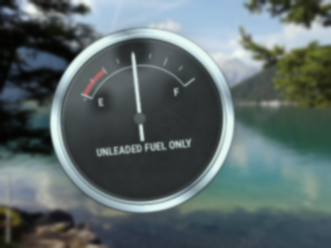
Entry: 0.5
